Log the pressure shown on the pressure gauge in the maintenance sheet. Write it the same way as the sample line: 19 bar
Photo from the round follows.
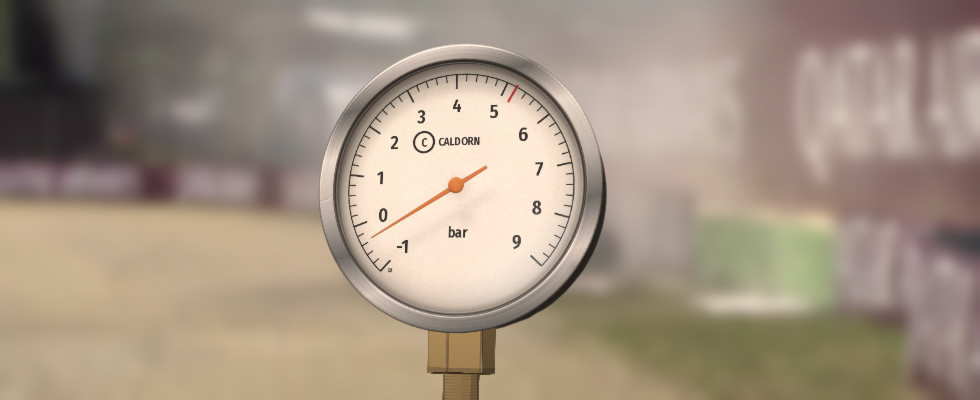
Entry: -0.4 bar
